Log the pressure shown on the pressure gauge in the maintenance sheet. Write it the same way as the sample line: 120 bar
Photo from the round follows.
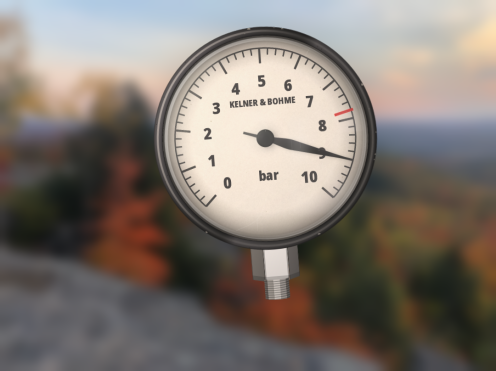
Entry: 9 bar
